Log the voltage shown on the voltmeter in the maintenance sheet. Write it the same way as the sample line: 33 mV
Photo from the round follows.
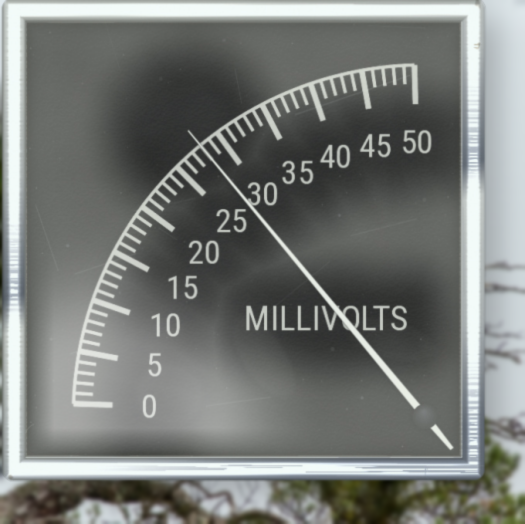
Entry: 28 mV
